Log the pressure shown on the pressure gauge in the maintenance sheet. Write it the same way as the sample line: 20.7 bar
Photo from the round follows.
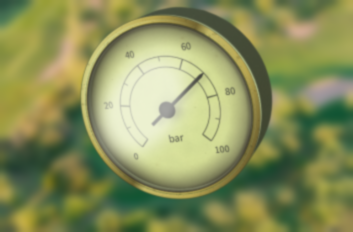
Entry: 70 bar
